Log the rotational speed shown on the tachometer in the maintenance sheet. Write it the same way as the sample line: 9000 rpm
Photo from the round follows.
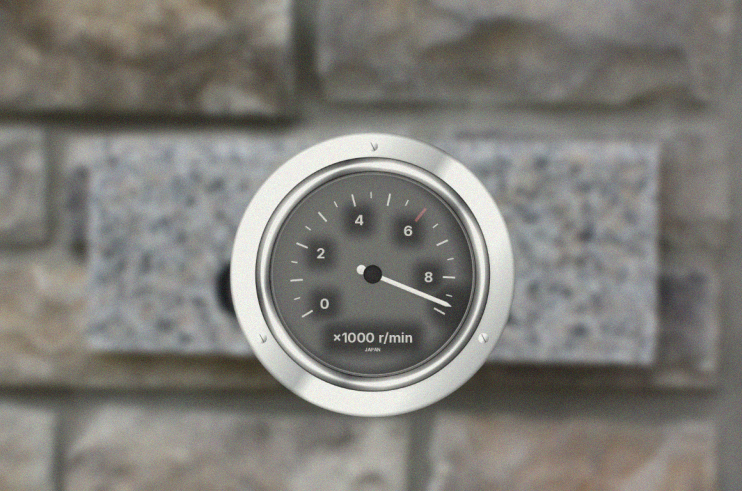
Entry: 8750 rpm
